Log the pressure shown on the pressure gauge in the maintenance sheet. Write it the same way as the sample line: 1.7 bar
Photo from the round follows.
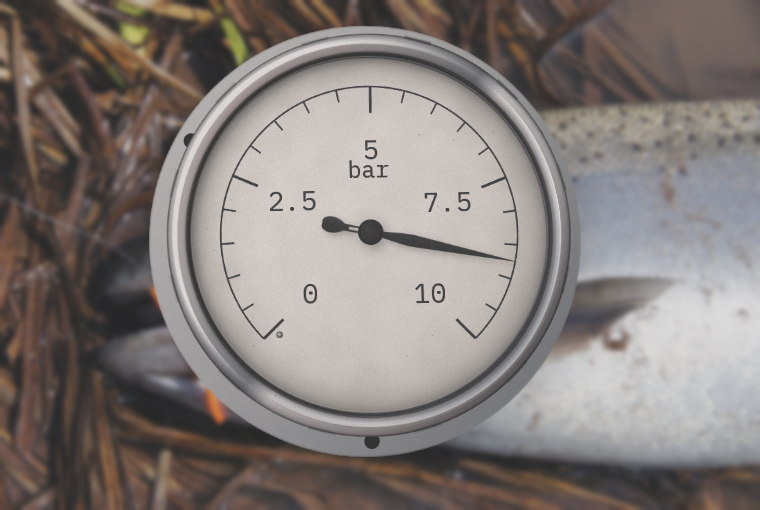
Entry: 8.75 bar
